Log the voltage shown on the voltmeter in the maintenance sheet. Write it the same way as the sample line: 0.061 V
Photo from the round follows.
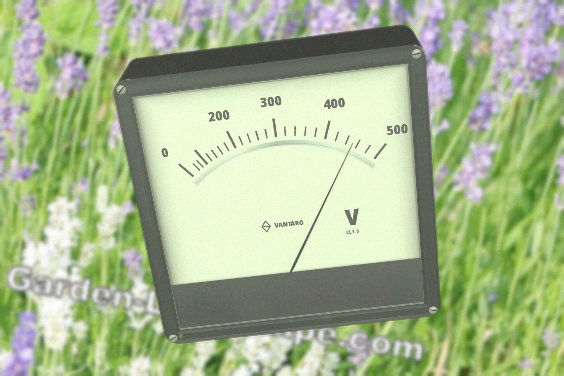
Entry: 450 V
